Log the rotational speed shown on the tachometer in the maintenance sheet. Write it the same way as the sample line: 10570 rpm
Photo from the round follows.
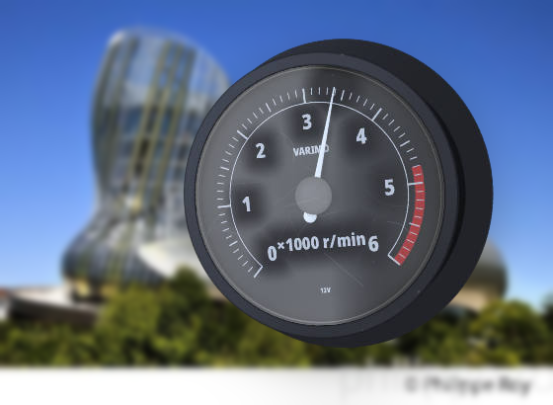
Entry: 3400 rpm
